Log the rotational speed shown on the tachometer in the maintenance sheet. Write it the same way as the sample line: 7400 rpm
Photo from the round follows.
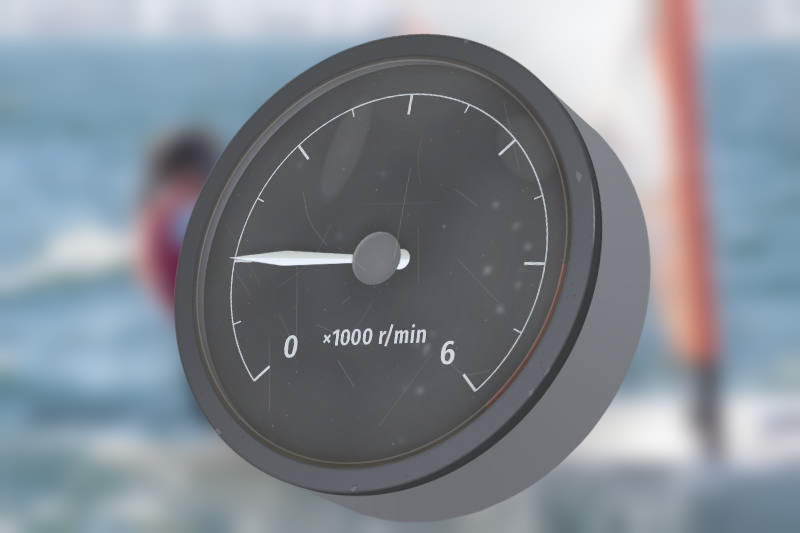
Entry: 1000 rpm
